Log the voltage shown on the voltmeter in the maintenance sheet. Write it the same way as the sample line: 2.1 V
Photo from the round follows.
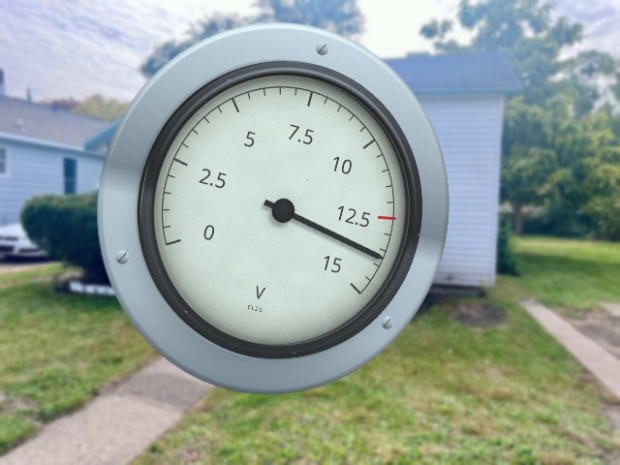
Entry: 13.75 V
